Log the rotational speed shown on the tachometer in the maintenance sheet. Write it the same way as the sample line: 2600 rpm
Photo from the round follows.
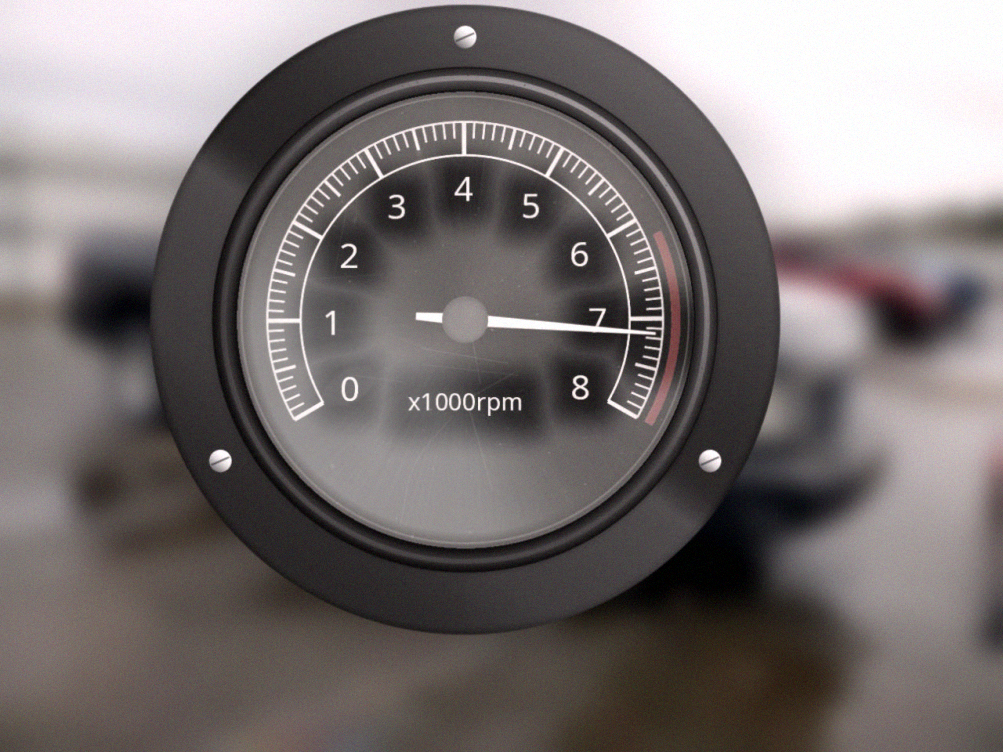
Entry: 7150 rpm
